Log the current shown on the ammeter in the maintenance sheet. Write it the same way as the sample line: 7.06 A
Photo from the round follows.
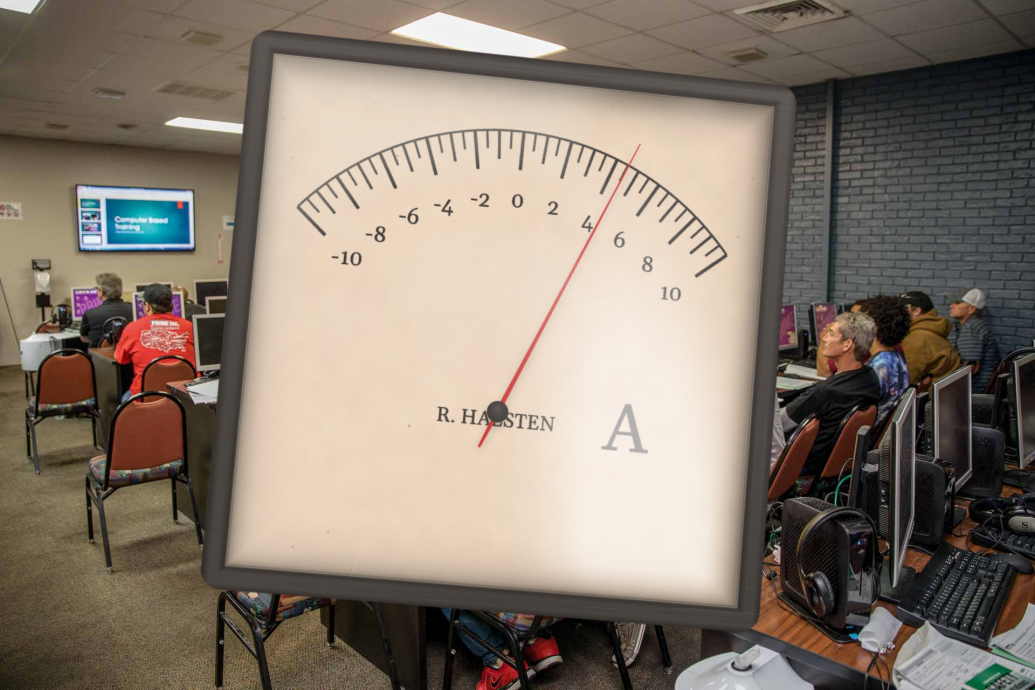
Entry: 4.5 A
